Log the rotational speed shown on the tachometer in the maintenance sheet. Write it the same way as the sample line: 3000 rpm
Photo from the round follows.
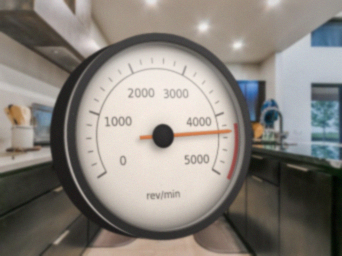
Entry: 4300 rpm
